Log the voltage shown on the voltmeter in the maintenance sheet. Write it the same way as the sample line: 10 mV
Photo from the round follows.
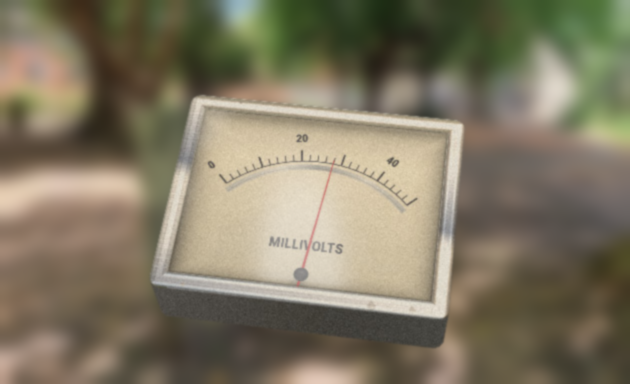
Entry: 28 mV
